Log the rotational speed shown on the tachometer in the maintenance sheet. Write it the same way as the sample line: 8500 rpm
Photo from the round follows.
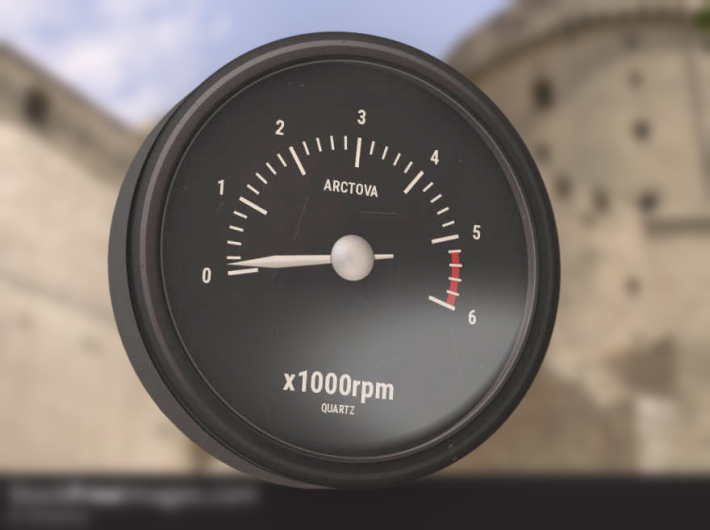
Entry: 100 rpm
